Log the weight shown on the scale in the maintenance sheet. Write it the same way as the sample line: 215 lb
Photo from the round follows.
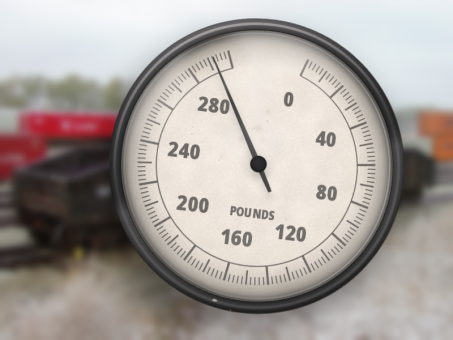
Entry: 292 lb
